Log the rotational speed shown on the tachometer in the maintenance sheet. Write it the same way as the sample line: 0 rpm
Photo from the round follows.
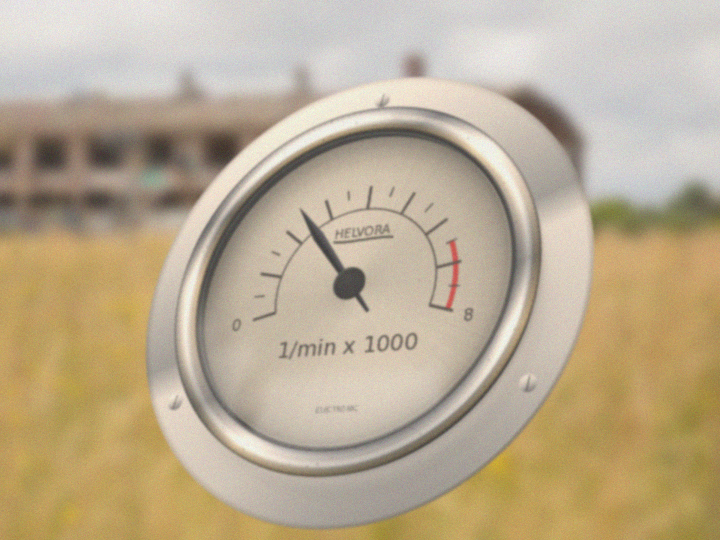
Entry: 2500 rpm
